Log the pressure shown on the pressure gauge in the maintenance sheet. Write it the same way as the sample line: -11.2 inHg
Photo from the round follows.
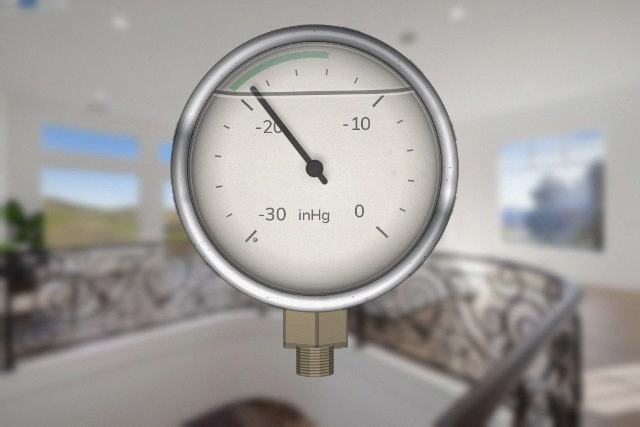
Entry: -19 inHg
